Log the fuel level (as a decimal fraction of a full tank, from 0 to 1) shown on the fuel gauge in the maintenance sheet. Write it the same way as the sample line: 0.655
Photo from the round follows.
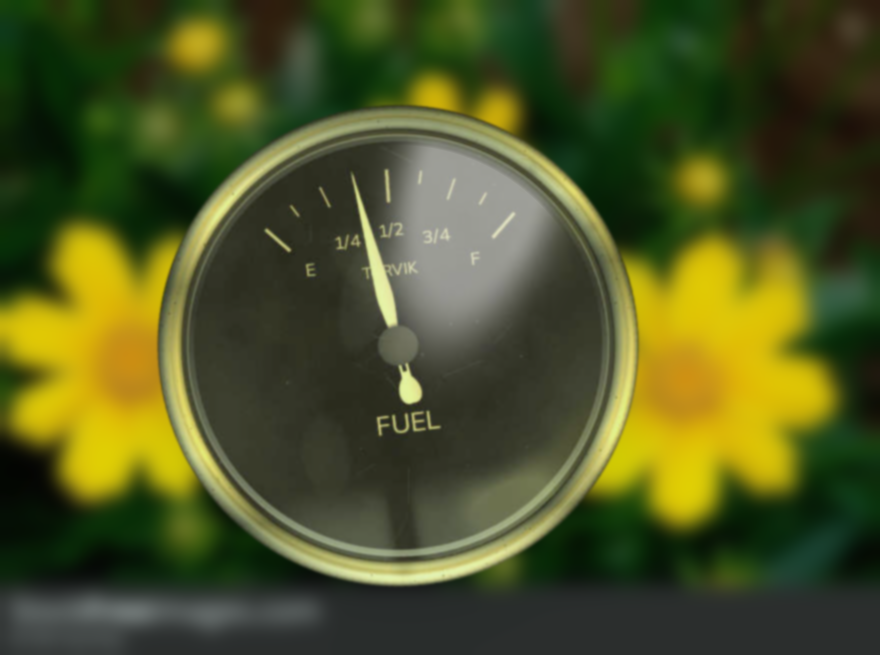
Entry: 0.375
